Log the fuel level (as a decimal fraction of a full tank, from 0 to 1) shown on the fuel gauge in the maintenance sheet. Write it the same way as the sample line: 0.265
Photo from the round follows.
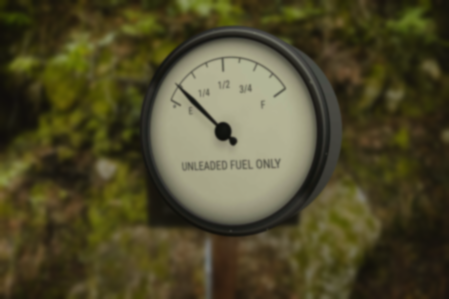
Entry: 0.125
